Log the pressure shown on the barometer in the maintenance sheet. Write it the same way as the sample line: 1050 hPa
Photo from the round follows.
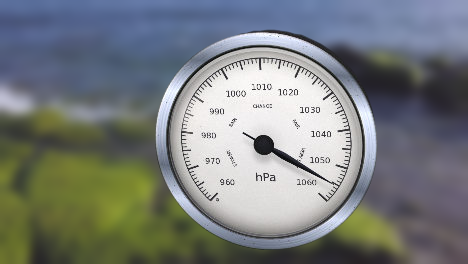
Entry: 1055 hPa
